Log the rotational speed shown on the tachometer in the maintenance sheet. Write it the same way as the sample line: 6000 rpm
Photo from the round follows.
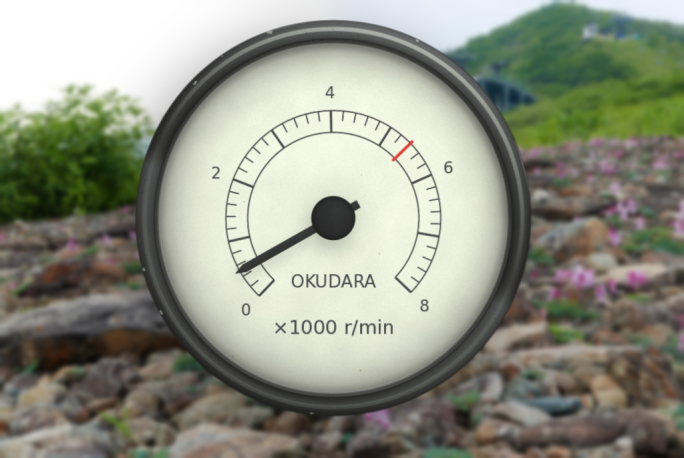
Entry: 500 rpm
